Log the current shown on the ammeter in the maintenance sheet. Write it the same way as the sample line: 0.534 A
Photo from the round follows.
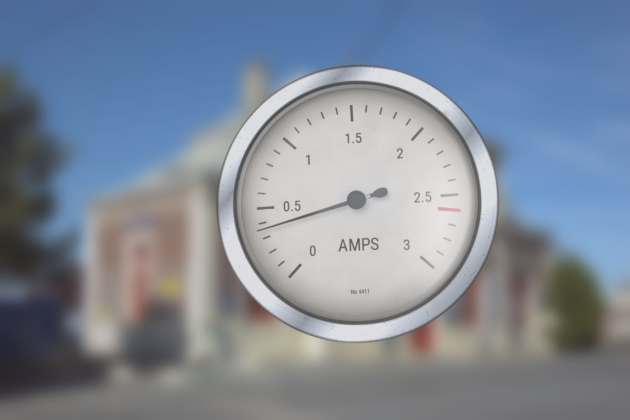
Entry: 0.35 A
